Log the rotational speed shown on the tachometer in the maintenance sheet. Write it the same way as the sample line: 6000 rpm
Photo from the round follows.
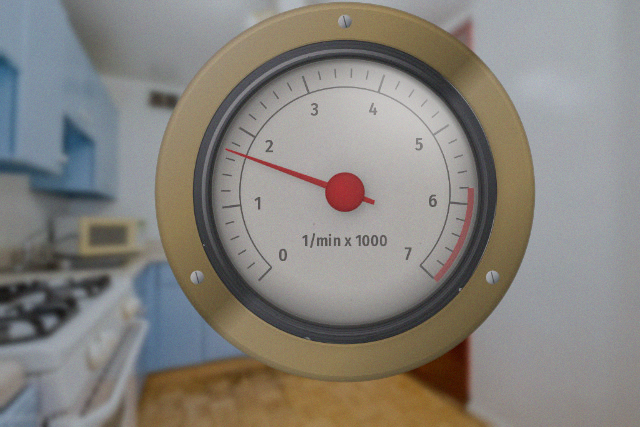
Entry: 1700 rpm
